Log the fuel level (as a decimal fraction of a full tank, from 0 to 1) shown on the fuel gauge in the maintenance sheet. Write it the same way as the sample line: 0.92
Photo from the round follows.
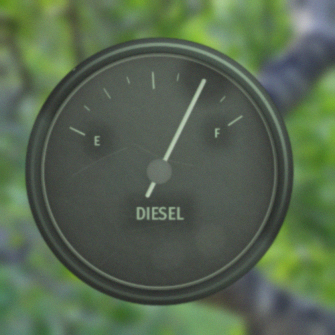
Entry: 0.75
